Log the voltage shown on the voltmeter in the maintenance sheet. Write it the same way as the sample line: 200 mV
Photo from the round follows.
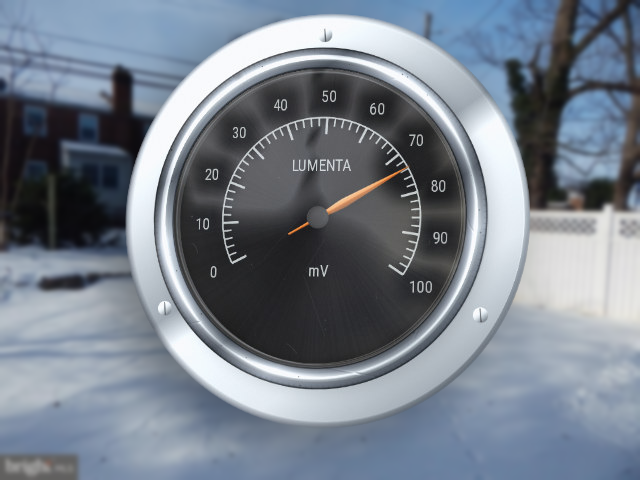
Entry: 74 mV
